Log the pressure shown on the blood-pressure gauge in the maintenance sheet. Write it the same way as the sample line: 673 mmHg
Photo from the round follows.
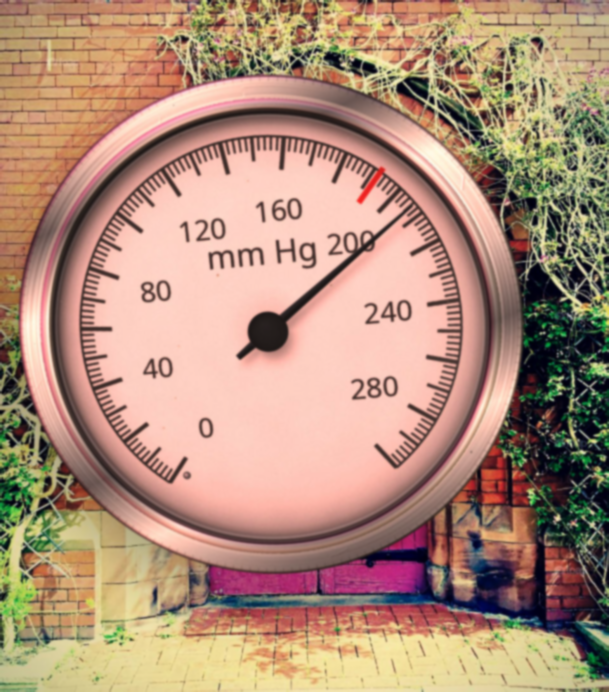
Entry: 206 mmHg
